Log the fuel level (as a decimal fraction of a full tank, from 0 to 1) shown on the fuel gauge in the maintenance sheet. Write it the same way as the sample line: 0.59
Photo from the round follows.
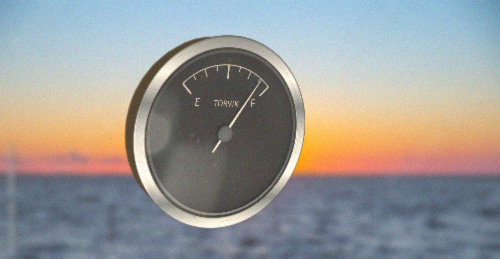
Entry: 0.875
